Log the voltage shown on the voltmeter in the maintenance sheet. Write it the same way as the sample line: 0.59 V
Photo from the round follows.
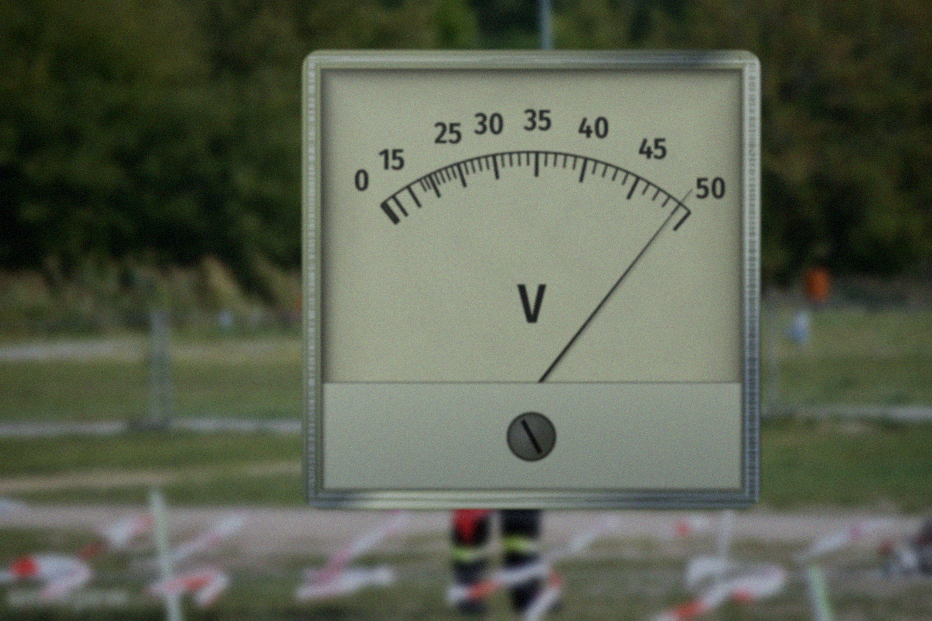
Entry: 49 V
